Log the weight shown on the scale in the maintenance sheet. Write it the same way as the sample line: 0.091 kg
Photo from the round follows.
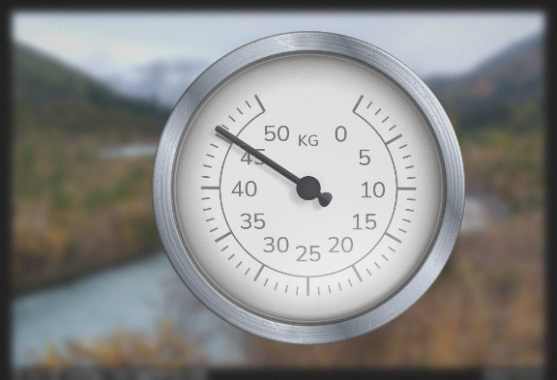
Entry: 45.5 kg
